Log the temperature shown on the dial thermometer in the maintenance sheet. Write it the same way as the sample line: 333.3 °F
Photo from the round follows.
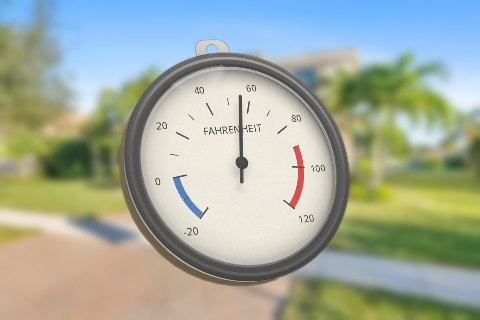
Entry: 55 °F
